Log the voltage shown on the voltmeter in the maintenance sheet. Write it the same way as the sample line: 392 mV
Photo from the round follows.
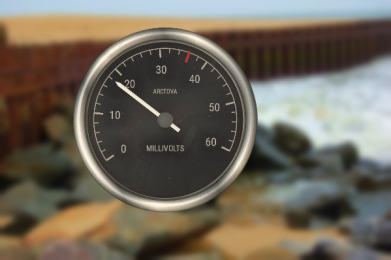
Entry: 18 mV
